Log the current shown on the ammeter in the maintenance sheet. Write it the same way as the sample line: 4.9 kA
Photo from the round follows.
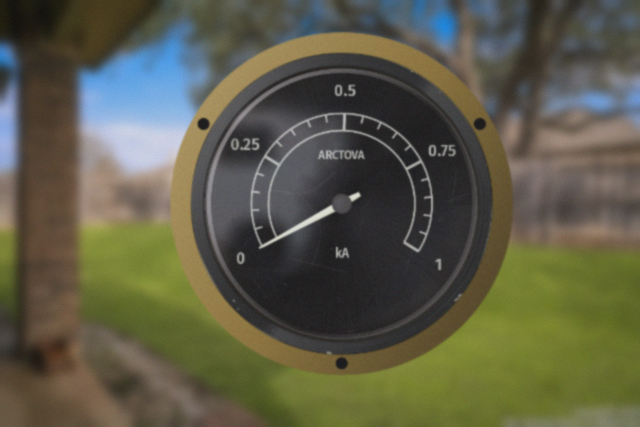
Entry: 0 kA
